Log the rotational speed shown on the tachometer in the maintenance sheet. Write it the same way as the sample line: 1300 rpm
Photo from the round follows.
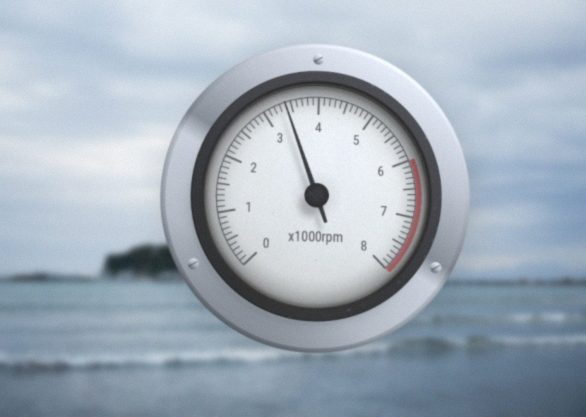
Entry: 3400 rpm
